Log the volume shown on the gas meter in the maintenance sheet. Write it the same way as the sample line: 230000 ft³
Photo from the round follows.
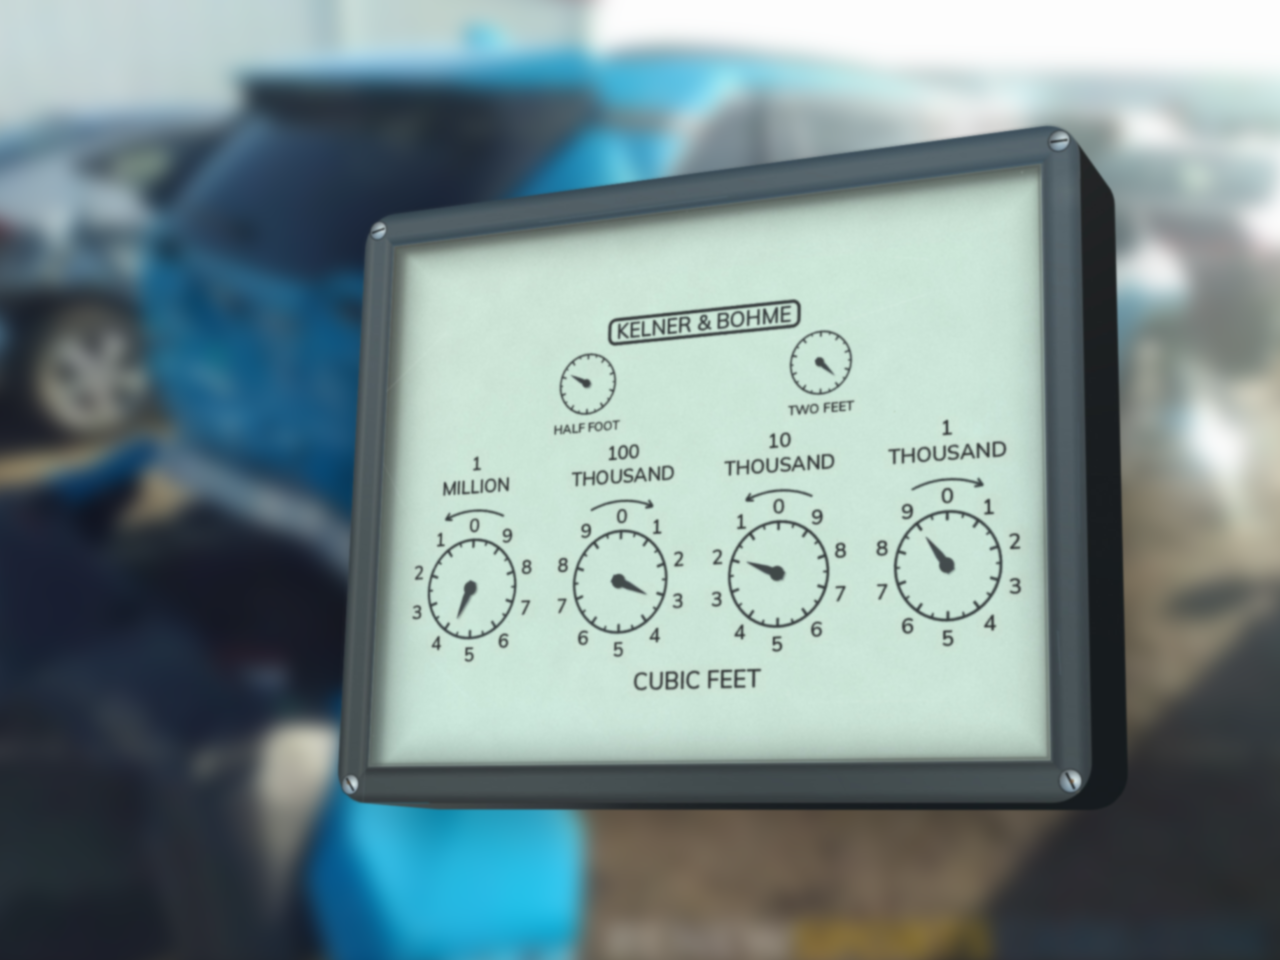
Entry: 431900 ft³
